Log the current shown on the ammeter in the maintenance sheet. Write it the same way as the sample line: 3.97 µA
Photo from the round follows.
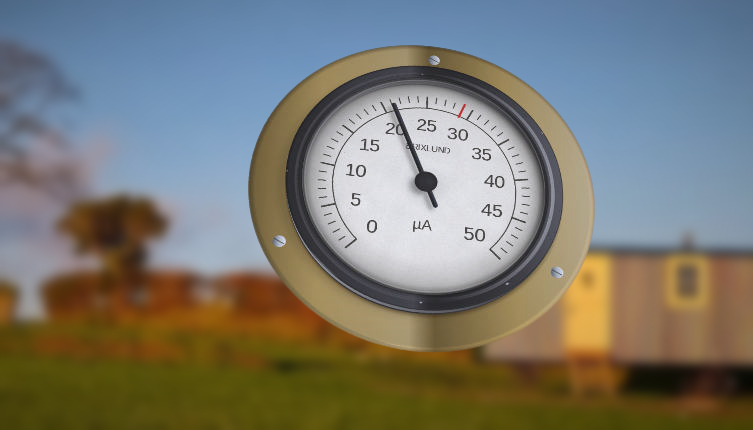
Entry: 21 µA
